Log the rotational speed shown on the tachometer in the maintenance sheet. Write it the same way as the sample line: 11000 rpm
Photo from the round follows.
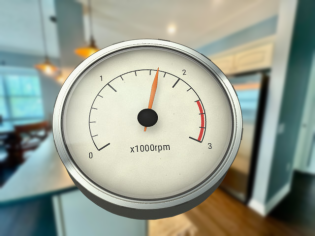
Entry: 1700 rpm
